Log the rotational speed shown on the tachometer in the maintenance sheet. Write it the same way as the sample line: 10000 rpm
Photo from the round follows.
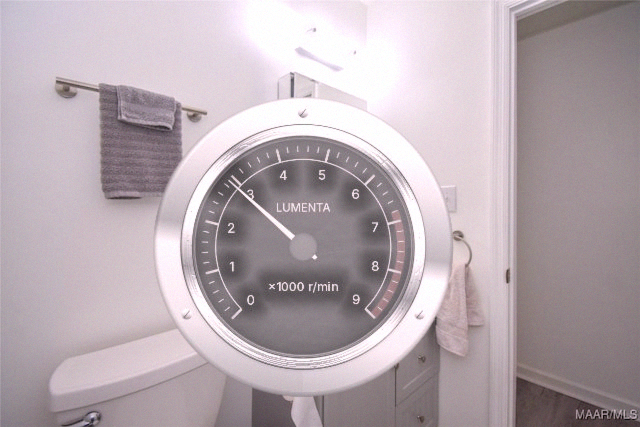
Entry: 2900 rpm
